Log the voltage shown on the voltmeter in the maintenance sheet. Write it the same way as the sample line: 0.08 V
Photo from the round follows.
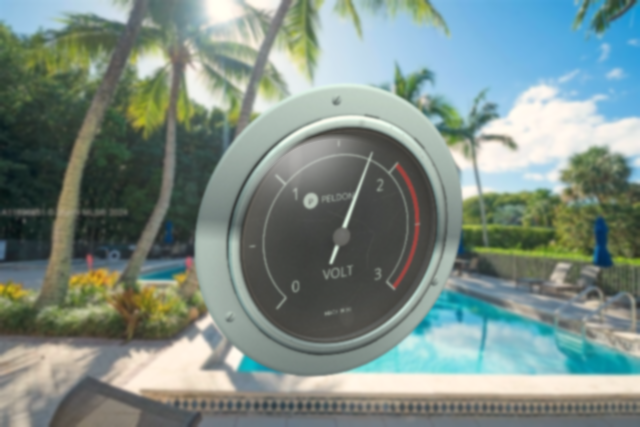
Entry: 1.75 V
